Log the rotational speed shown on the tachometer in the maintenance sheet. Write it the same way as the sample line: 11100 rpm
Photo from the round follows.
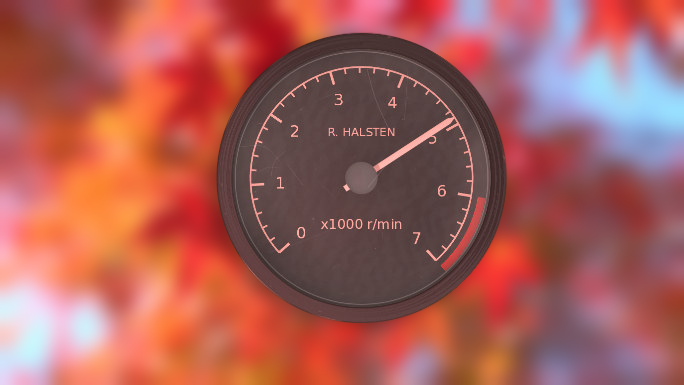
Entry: 4900 rpm
